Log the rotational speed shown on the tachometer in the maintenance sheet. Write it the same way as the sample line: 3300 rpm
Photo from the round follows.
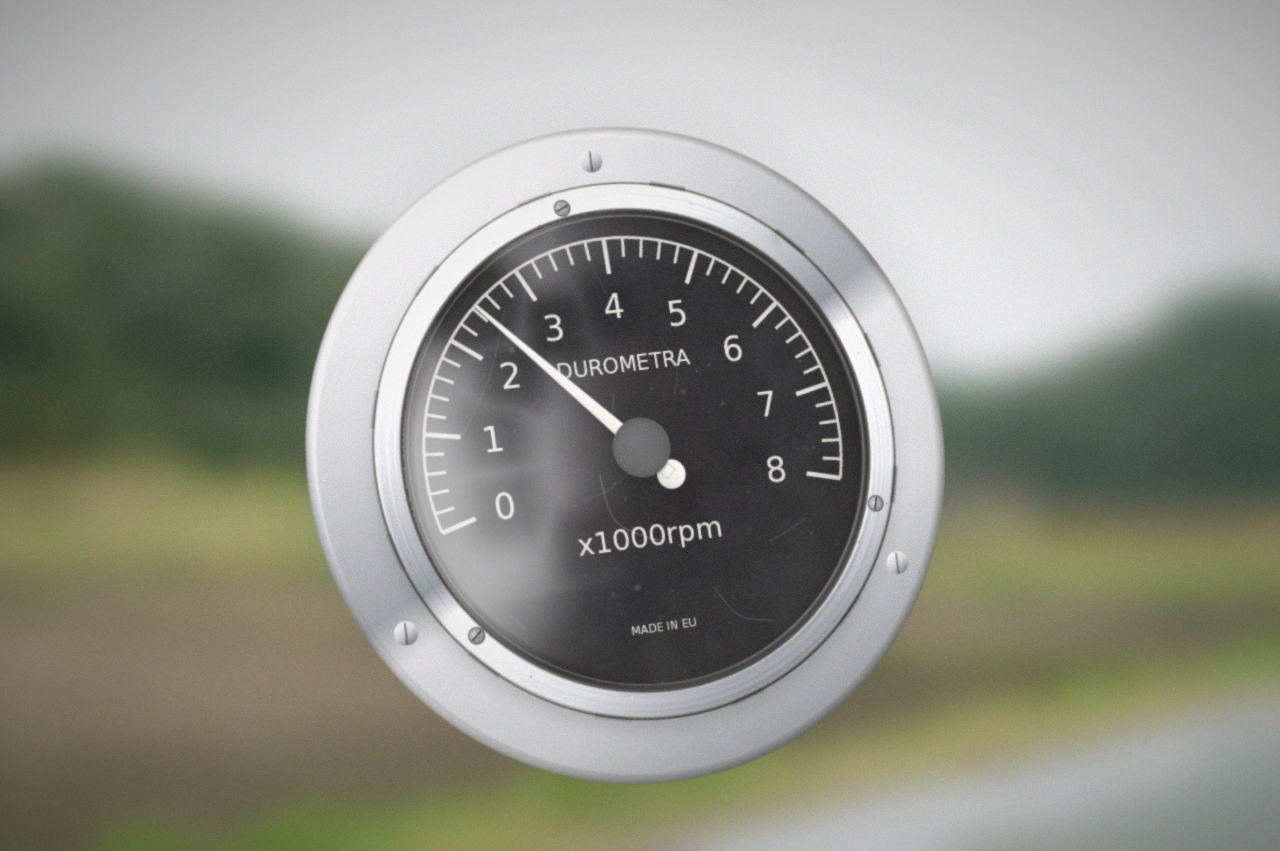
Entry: 2400 rpm
